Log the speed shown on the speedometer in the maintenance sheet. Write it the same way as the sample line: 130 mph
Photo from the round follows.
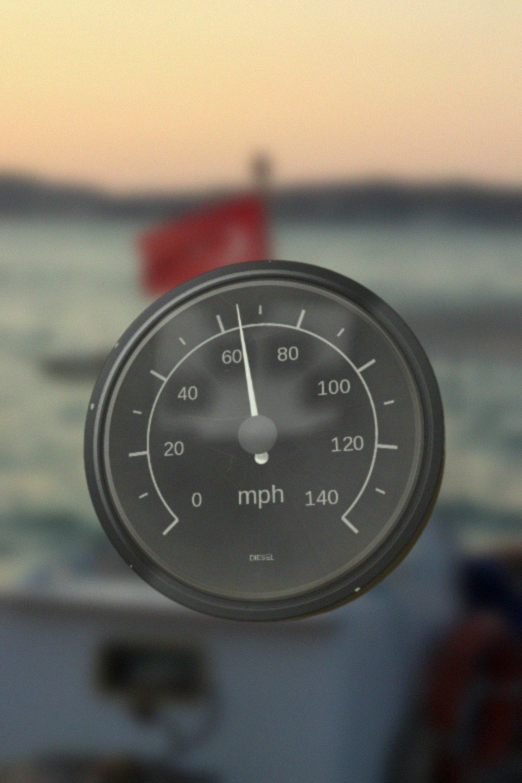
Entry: 65 mph
